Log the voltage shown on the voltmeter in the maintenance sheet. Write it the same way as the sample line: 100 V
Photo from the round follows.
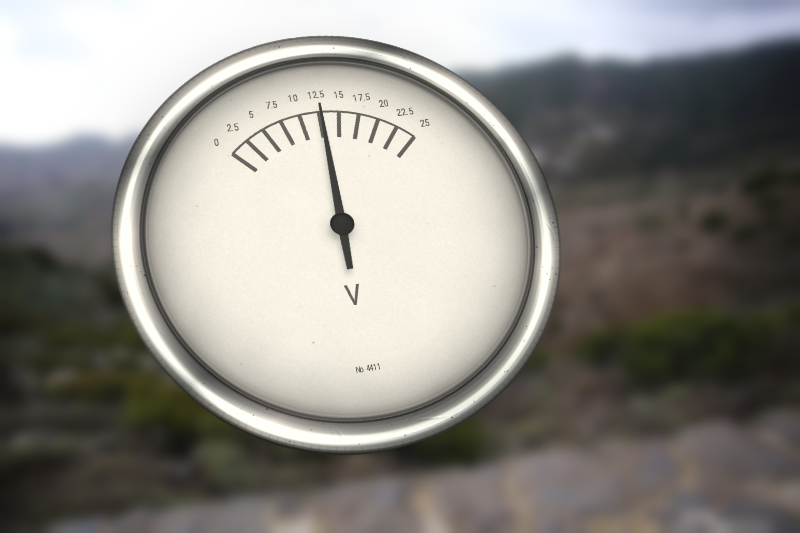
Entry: 12.5 V
